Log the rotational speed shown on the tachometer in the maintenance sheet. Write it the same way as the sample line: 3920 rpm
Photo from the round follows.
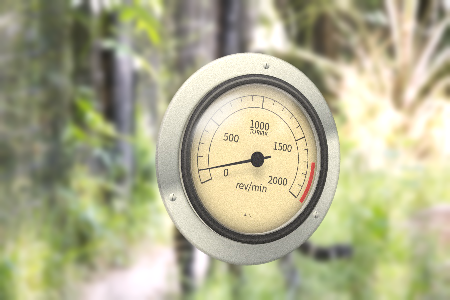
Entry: 100 rpm
